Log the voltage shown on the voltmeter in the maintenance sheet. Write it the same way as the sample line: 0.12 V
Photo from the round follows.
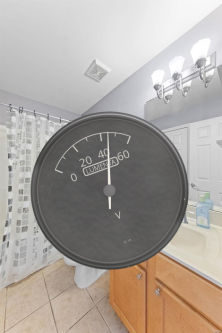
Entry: 45 V
